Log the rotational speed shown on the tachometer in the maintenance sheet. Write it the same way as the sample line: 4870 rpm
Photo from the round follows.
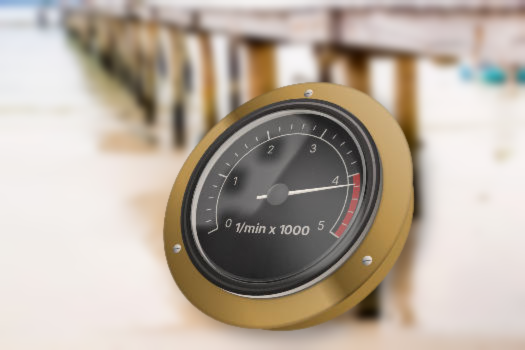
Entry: 4200 rpm
